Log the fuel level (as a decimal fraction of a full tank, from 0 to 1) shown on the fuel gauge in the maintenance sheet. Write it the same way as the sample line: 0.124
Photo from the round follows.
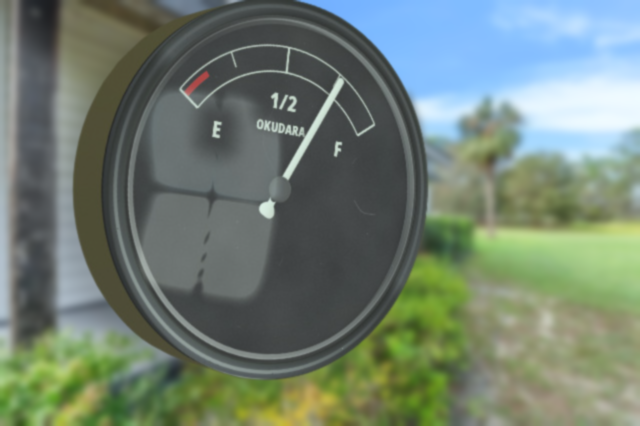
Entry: 0.75
